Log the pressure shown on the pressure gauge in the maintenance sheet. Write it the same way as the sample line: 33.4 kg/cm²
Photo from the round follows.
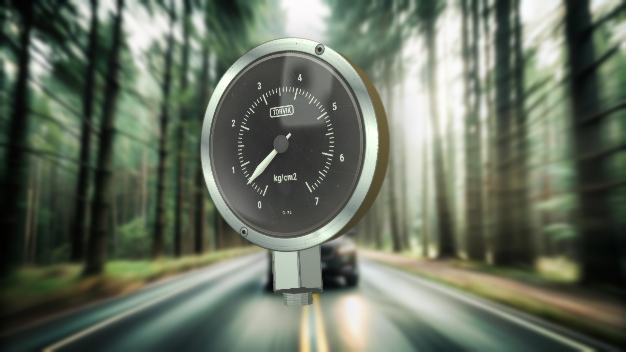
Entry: 0.5 kg/cm²
